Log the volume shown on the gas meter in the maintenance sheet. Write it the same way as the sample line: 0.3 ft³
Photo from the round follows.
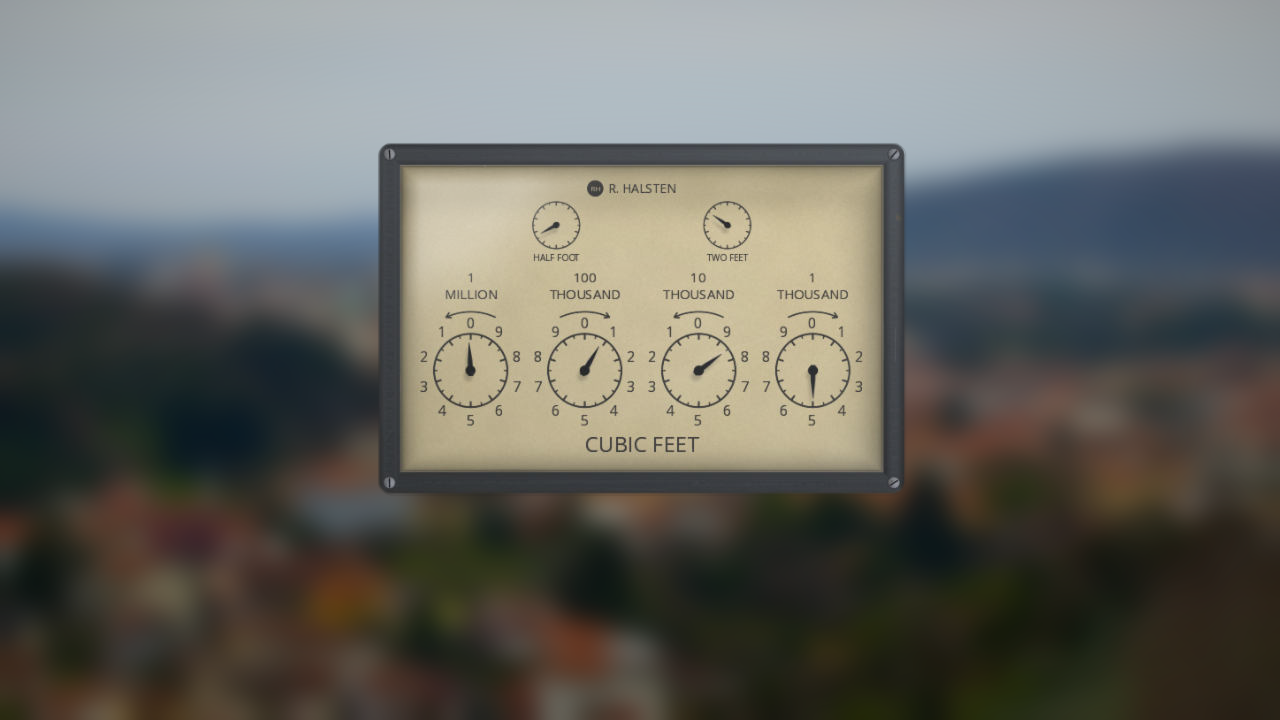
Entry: 8500 ft³
